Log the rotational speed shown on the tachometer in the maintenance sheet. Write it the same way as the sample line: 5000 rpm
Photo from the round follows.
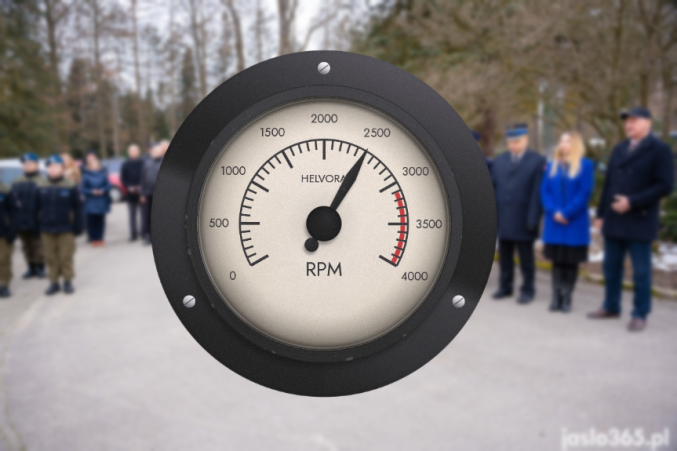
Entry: 2500 rpm
